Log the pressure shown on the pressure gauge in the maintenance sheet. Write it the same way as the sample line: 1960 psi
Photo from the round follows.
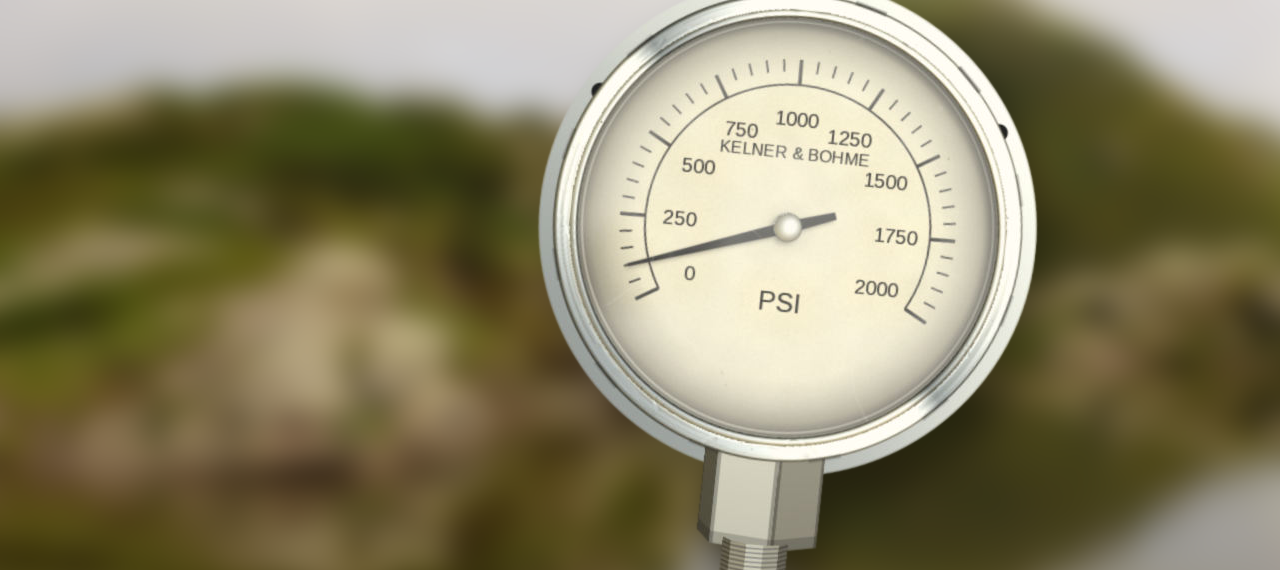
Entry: 100 psi
